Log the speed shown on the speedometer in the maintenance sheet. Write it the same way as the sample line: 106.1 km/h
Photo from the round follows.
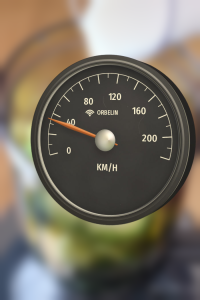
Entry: 35 km/h
